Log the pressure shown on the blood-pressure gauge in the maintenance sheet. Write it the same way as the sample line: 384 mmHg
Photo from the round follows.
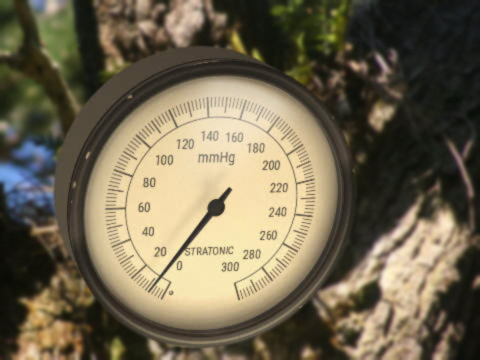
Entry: 10 mmHg
